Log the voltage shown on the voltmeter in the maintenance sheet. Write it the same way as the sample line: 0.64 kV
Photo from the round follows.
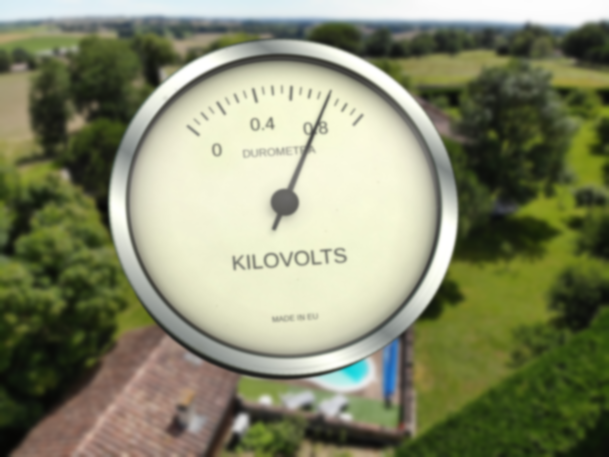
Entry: 0.8 kV
